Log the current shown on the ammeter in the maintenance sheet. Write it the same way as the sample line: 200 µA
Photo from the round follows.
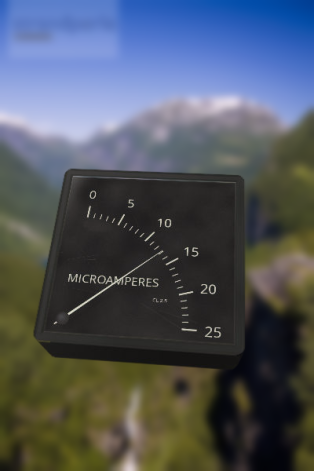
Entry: 13 µA
